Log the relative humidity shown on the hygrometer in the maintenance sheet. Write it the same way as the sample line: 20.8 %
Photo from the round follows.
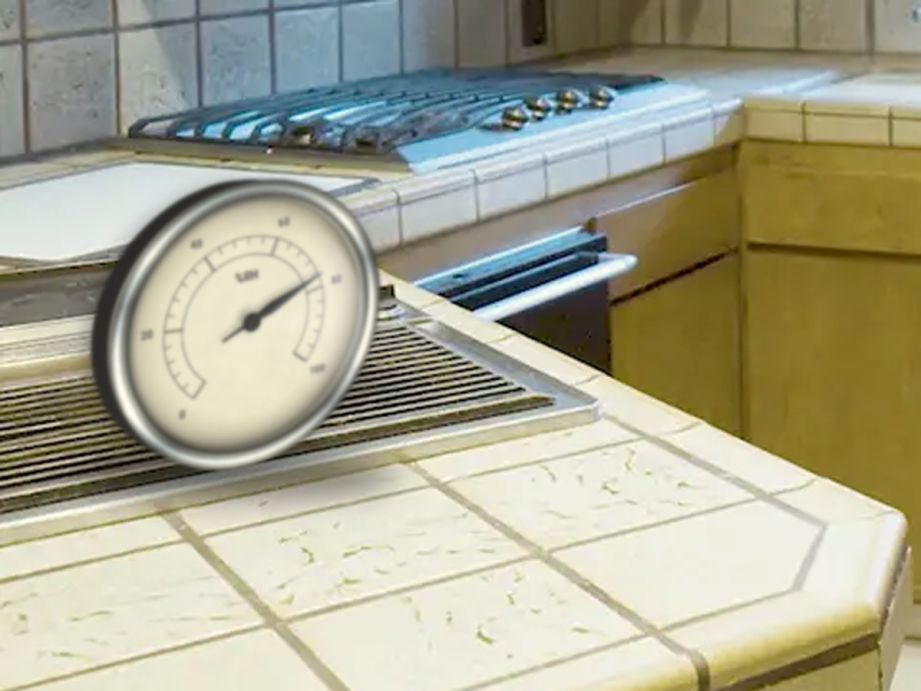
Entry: 76 %
